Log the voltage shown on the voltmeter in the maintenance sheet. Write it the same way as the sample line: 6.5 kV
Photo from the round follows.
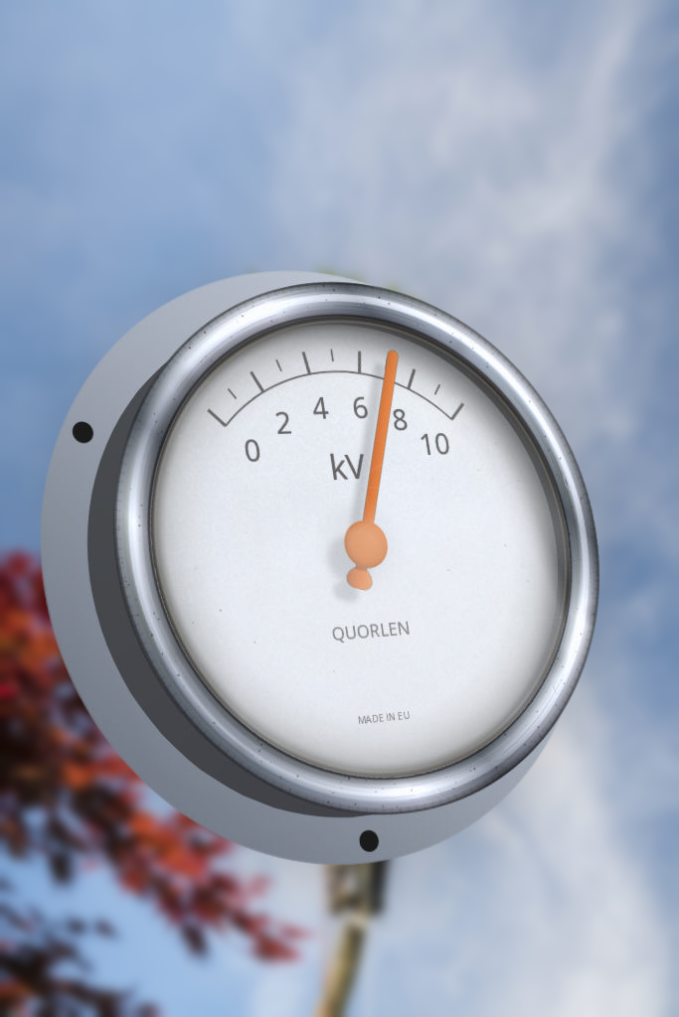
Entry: 7 kV
